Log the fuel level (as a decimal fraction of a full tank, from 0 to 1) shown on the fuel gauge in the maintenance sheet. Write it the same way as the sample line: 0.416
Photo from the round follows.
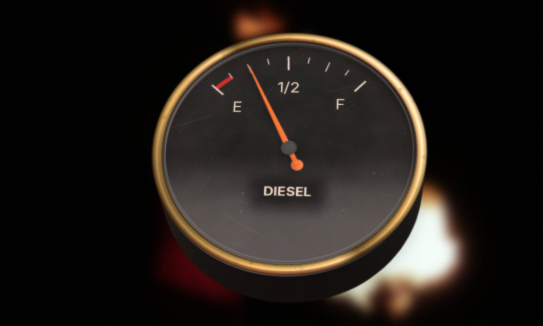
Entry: 0.25
